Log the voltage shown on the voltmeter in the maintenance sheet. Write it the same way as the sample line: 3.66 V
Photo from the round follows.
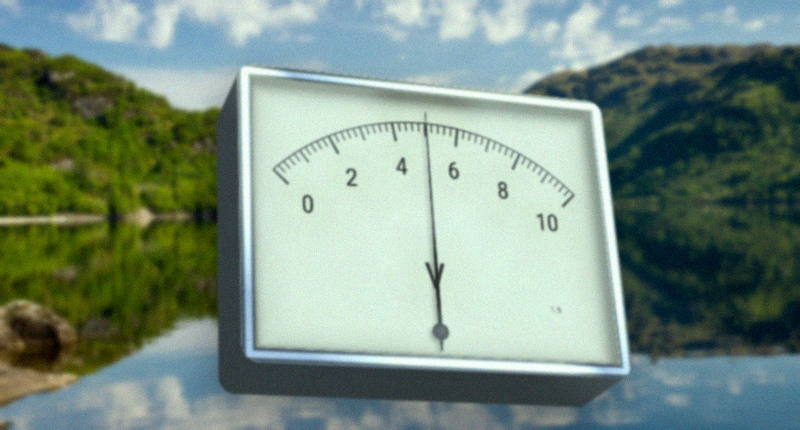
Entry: 5 V
